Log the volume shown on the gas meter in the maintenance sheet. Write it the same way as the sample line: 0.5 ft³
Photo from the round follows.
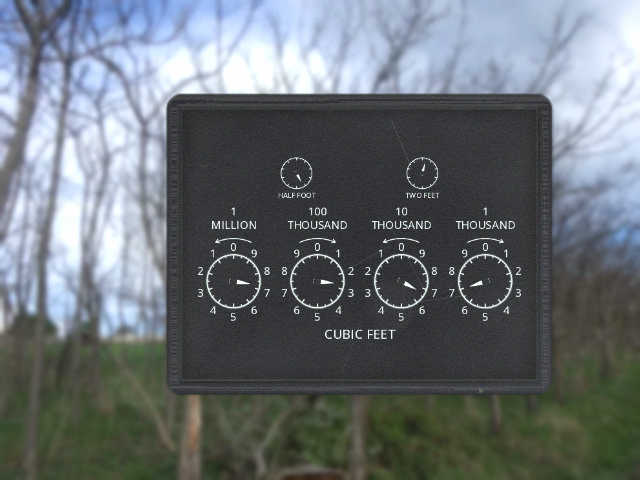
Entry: 726700 ft³
